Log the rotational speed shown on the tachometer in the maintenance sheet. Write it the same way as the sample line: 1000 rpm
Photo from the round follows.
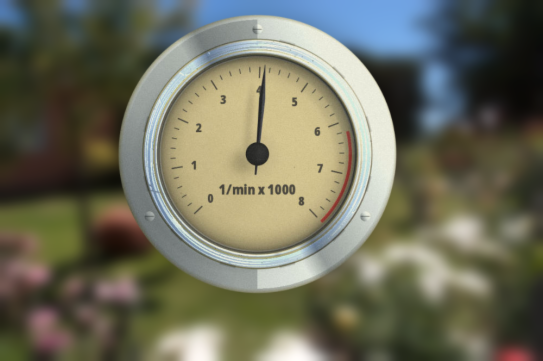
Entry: 4100 rpm
